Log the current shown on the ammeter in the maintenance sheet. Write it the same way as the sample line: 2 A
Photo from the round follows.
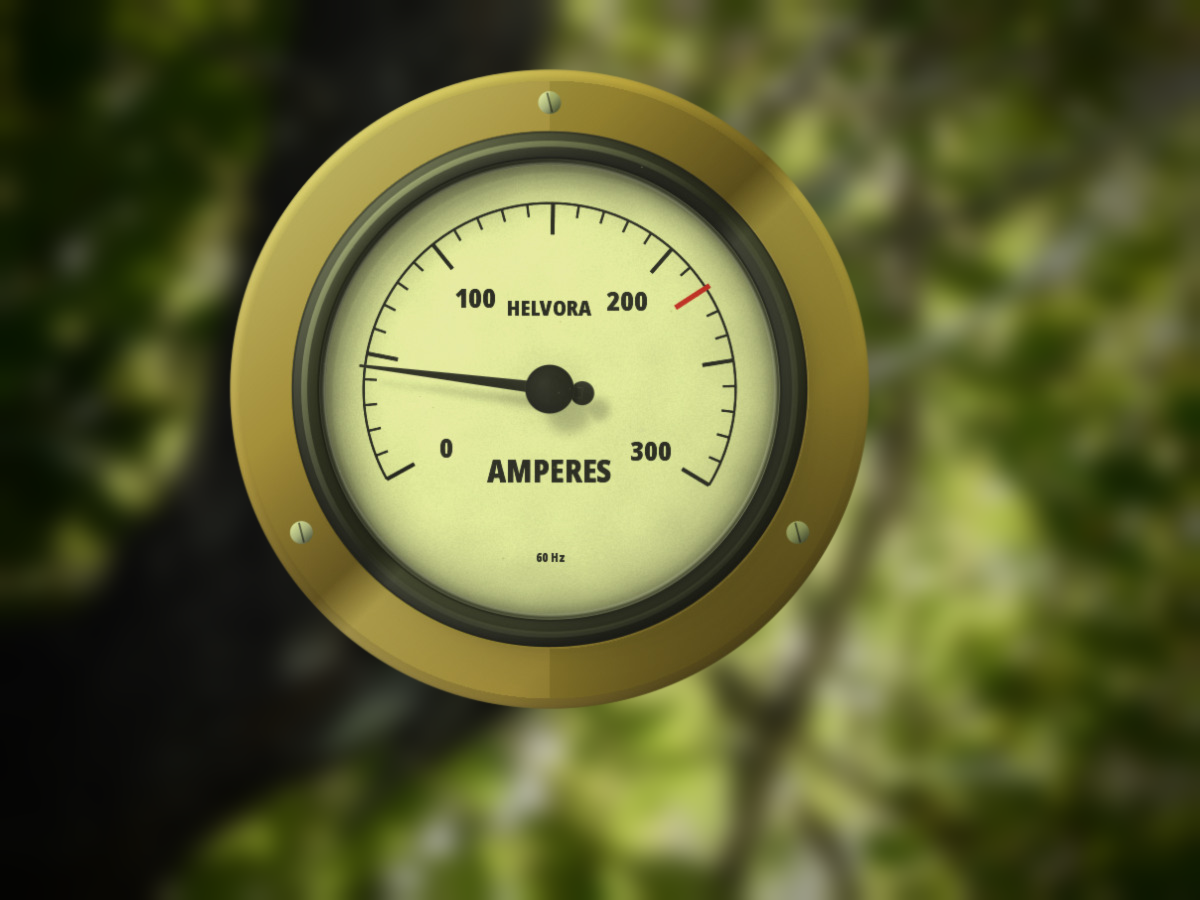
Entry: 45 A
